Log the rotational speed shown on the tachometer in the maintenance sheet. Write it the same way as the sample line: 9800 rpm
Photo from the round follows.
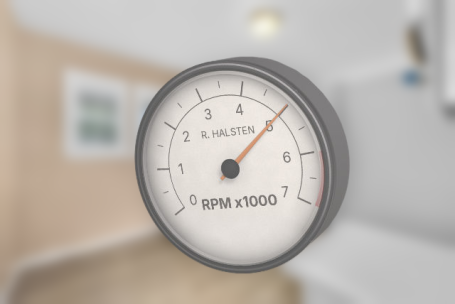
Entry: 5000 rpm
